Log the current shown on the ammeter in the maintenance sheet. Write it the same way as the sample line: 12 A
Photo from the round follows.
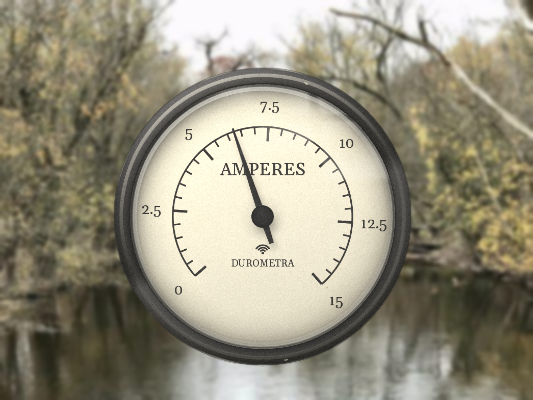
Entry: 6.25 A
